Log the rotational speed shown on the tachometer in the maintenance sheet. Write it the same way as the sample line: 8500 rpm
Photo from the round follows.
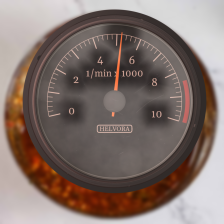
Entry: 5200 rpm
